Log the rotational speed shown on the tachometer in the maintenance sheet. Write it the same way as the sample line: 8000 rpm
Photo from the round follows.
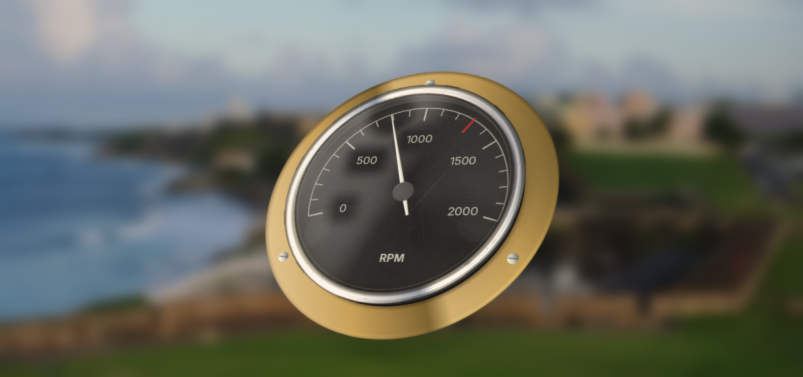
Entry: 800 rpm
